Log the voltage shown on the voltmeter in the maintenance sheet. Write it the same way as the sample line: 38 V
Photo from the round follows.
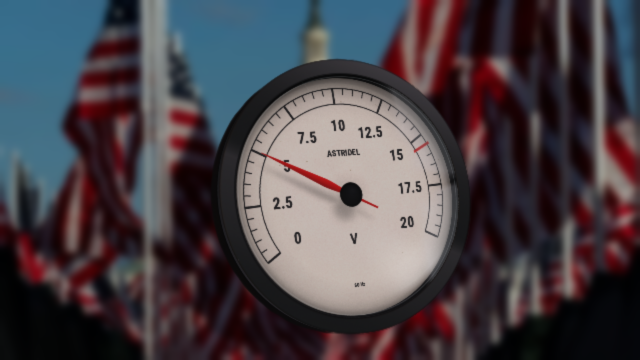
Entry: 5 V
